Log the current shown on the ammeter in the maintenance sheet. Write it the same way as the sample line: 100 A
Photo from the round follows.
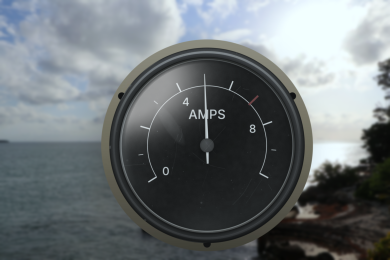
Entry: 5 A
